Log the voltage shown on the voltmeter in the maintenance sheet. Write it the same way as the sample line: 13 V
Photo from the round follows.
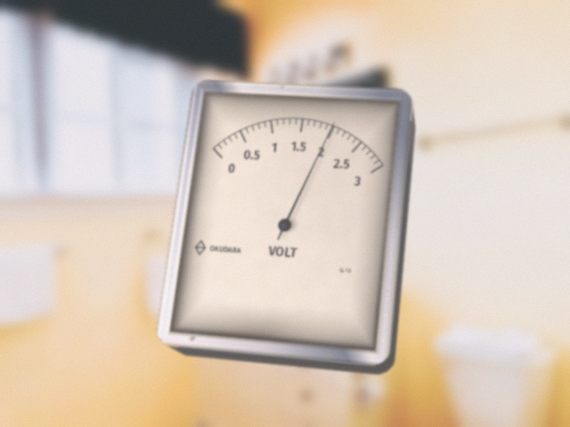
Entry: 2 V
